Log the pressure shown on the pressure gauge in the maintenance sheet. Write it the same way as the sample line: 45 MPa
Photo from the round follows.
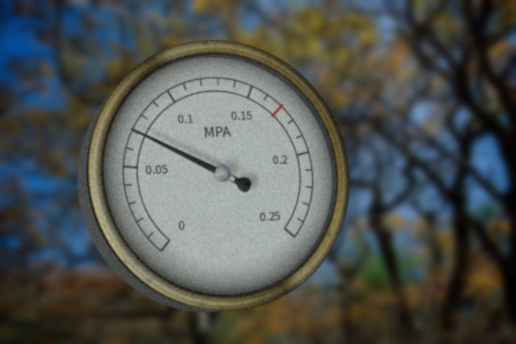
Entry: 0.07 MPa
